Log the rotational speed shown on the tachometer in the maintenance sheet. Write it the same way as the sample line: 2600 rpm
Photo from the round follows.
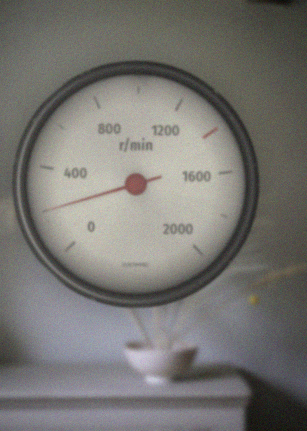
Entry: 200 rpm
